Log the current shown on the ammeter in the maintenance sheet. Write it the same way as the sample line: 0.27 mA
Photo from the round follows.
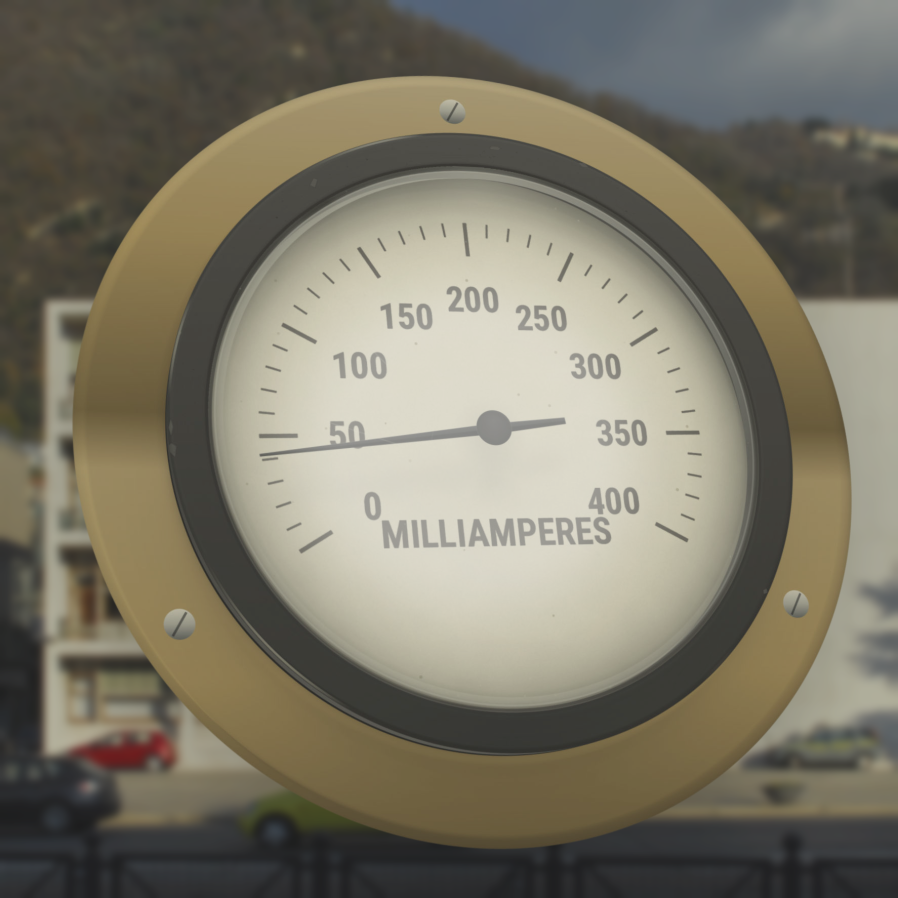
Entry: 40 mA
